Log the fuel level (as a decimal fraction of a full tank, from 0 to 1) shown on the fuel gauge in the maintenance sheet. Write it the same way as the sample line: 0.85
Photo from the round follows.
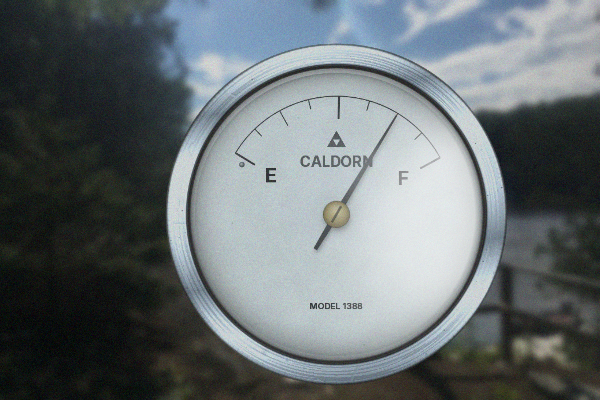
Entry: 0.75
